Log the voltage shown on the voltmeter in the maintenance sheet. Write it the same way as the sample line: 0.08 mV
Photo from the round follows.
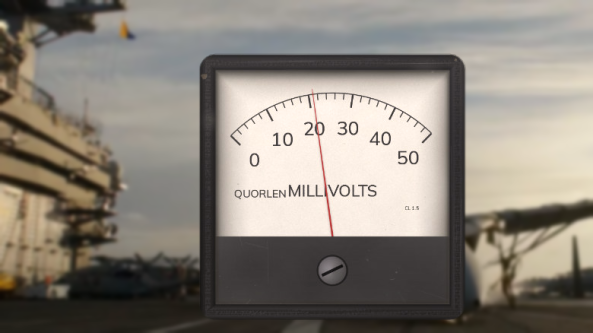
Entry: 21 mV
